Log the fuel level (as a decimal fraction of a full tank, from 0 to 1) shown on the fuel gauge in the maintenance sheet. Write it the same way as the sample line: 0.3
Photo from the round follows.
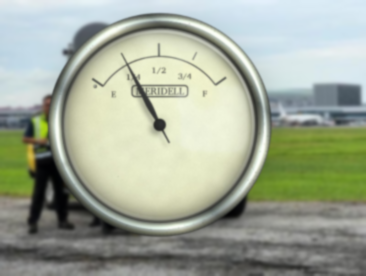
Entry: 0.25
